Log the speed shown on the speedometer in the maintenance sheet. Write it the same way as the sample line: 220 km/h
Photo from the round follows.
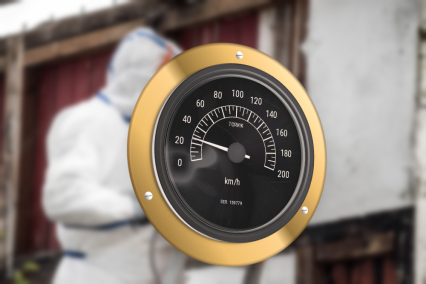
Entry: 25 km/h
